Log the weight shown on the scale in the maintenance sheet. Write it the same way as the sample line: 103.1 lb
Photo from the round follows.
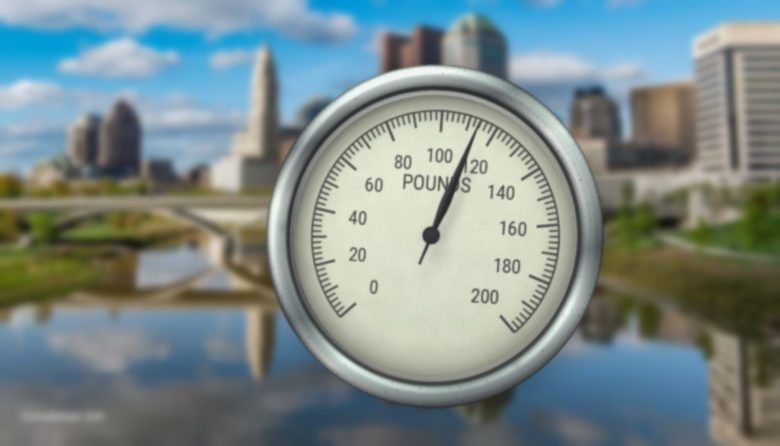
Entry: 114 lb
